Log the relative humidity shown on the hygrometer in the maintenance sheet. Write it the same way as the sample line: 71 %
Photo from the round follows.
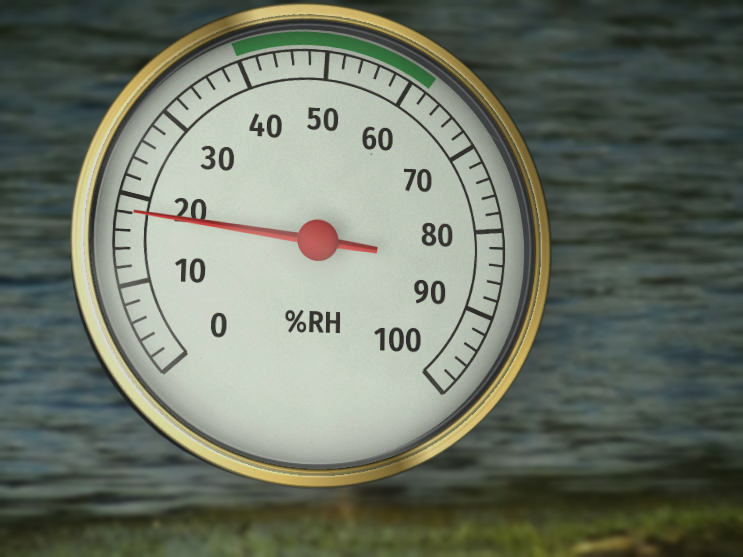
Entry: 18 %
